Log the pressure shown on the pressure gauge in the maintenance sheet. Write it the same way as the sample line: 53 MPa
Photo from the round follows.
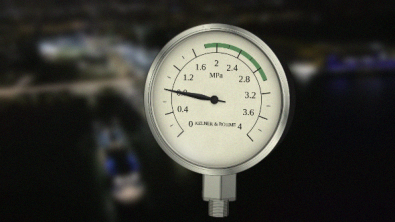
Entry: 0.8 MPa
